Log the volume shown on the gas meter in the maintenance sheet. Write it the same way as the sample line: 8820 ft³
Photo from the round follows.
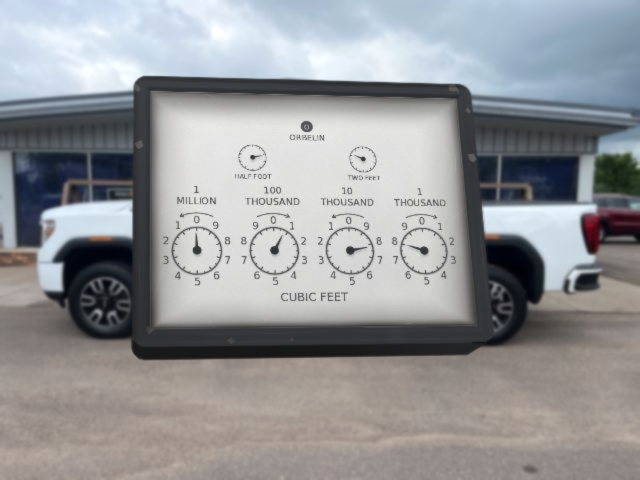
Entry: 7800 ft³
